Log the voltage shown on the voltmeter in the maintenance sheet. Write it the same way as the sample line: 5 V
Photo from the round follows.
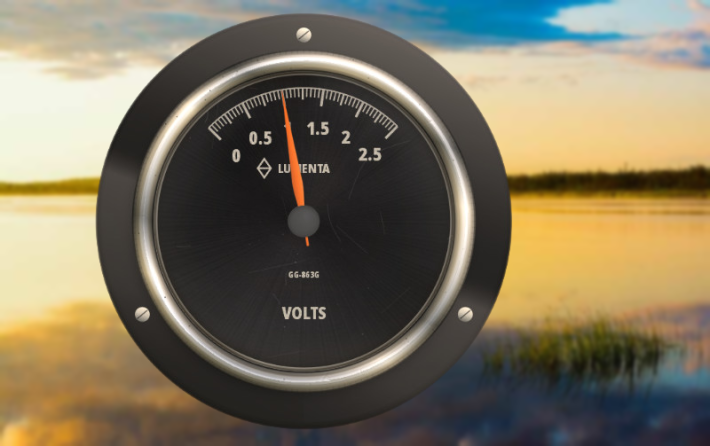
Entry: 1 V
